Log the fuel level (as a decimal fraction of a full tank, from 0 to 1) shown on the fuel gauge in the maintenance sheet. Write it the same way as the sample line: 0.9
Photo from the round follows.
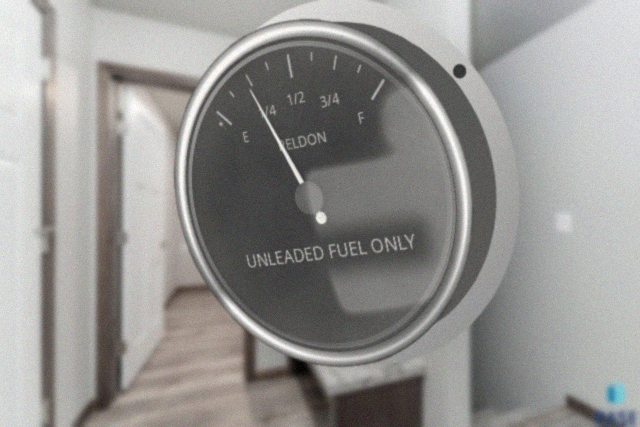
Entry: 0.25
